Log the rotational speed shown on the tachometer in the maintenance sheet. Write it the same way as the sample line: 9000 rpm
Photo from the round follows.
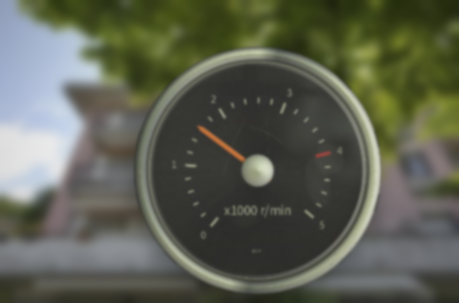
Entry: 1600 rpm
